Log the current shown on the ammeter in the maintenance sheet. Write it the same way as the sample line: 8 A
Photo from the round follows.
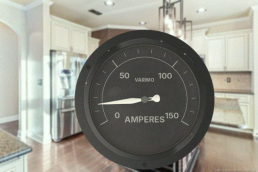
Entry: 15 A
